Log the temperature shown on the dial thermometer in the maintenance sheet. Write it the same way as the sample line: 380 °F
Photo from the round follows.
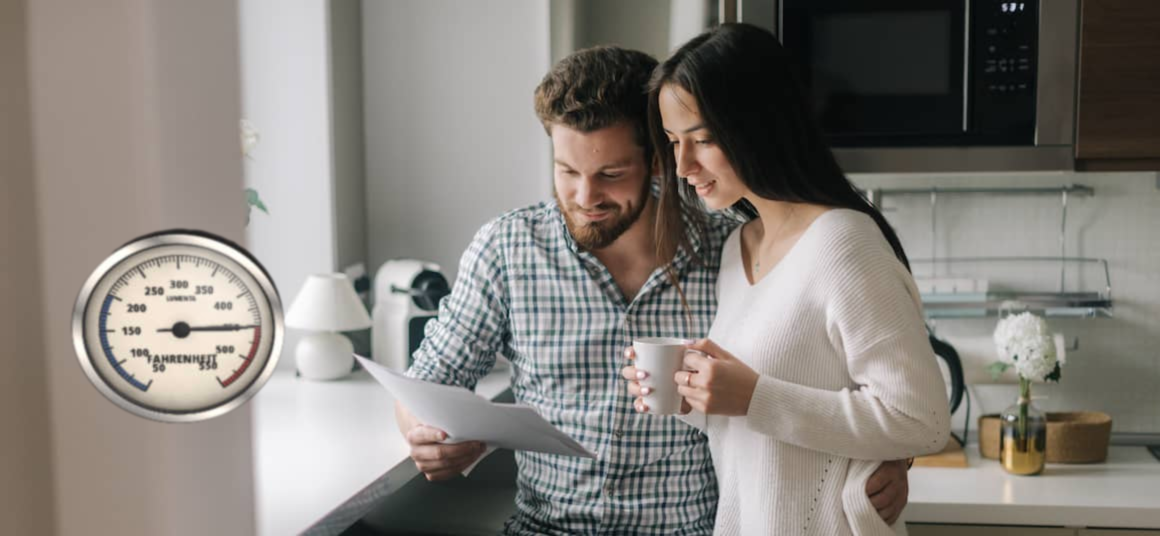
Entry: 450 °F
